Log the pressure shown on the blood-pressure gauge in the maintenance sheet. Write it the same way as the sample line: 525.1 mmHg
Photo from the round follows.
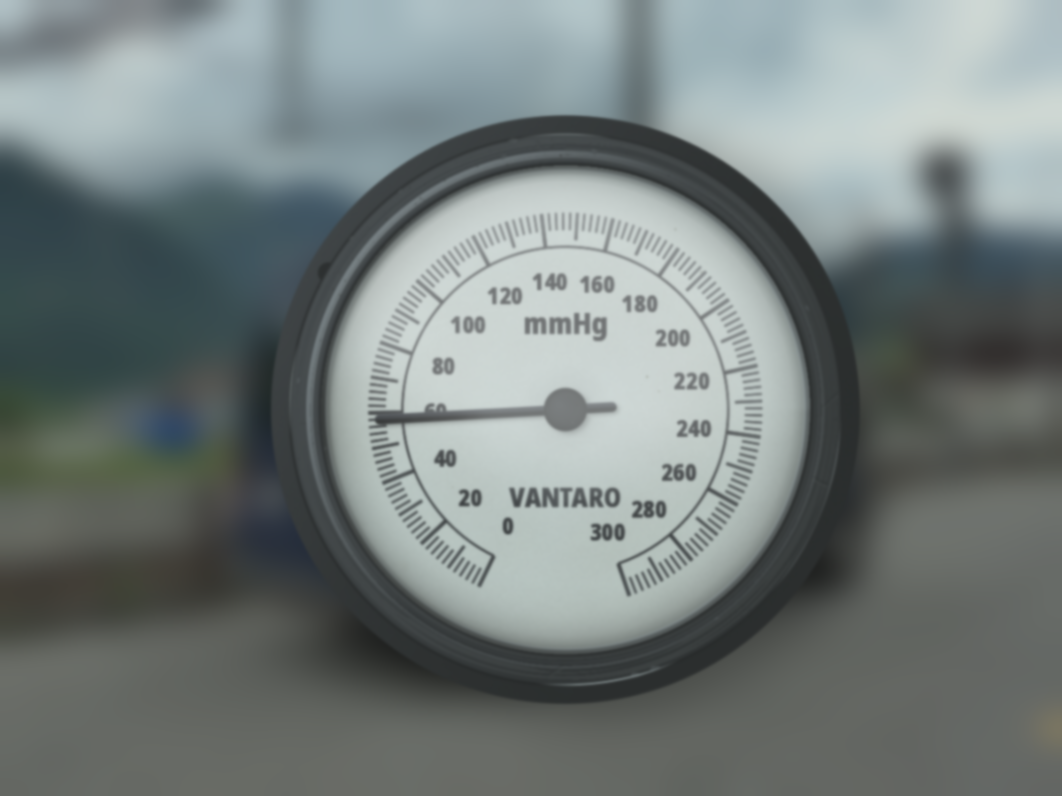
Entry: 58 mmHg
